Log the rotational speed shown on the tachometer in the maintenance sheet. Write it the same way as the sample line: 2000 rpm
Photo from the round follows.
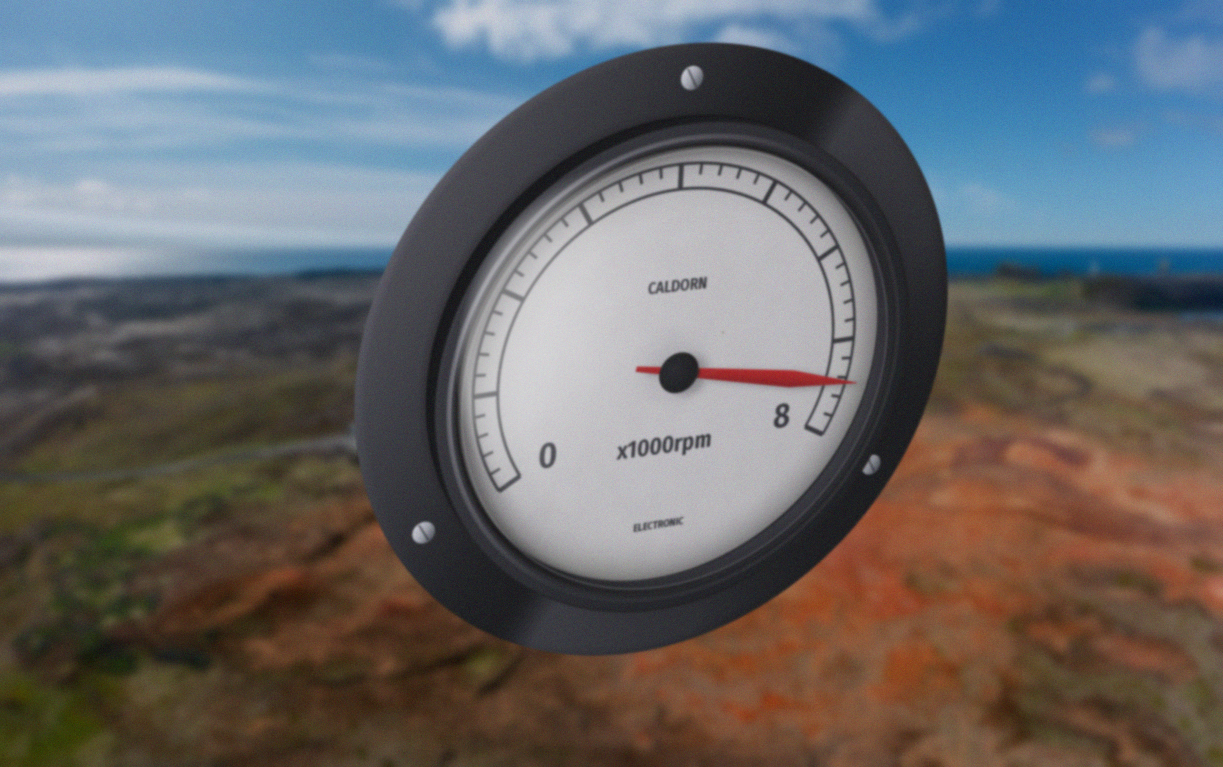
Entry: 7400 rpm
